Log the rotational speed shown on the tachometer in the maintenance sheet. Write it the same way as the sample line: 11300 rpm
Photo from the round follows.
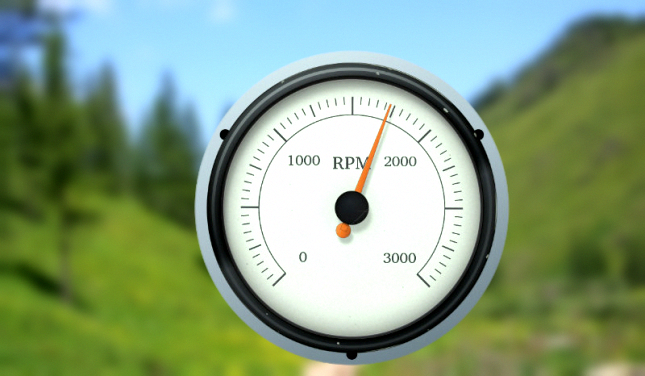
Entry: 1725 rpm
